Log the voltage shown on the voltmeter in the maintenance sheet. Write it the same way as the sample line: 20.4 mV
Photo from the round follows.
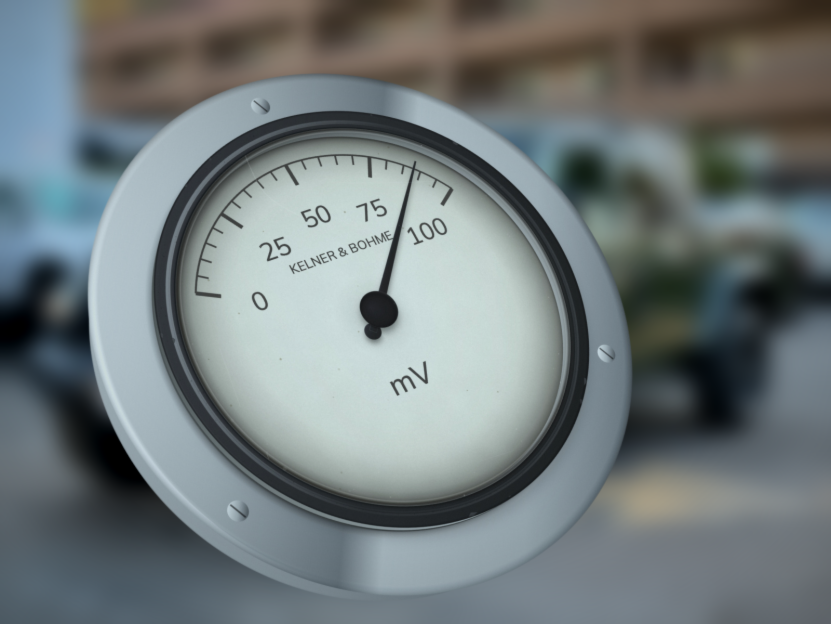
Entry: 87.5 mV
